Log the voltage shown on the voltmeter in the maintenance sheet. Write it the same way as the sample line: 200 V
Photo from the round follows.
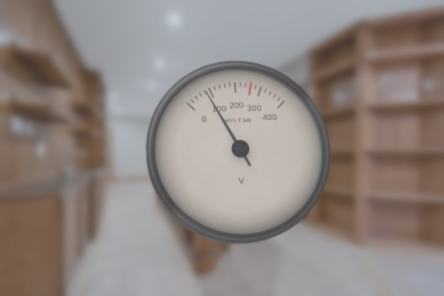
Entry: 80 V
